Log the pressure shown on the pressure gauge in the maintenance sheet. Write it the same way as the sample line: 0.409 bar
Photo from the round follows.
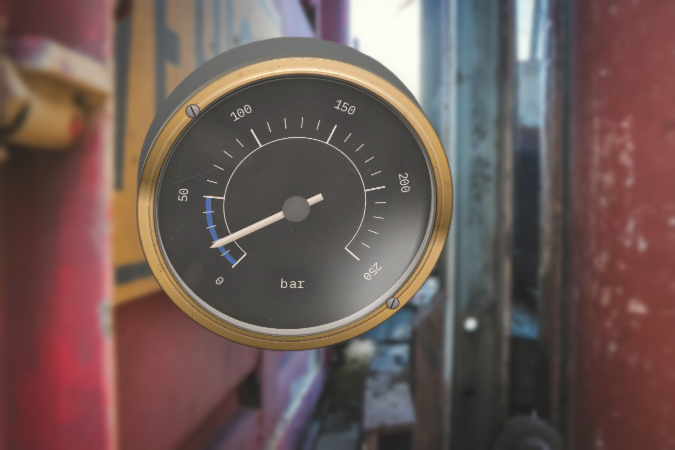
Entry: 20 bar
